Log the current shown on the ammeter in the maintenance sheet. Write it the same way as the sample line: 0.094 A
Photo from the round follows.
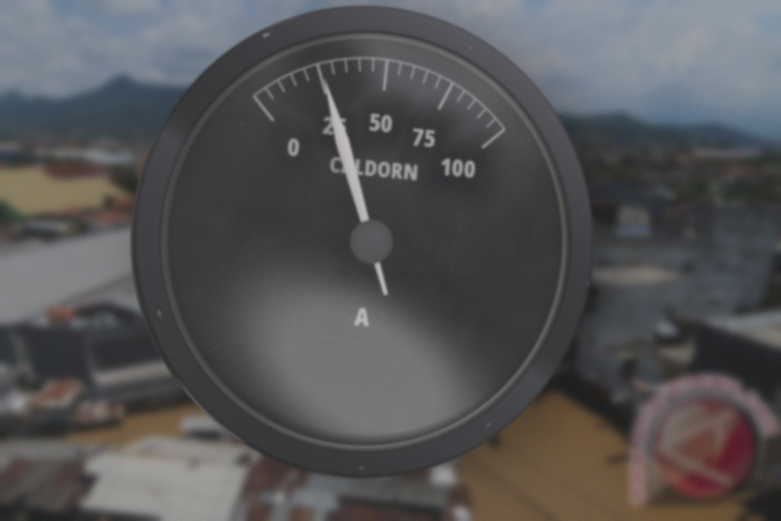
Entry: 25 A
